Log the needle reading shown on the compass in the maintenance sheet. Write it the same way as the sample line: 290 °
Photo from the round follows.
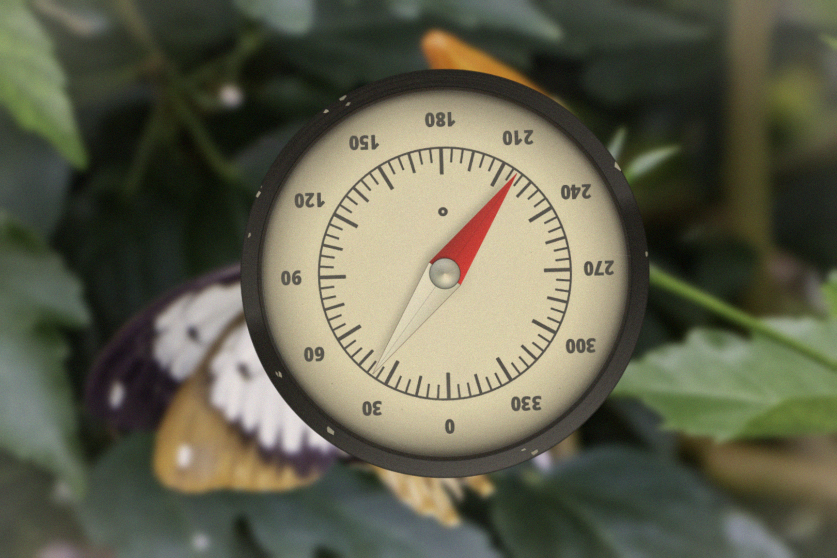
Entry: 217.5 °
